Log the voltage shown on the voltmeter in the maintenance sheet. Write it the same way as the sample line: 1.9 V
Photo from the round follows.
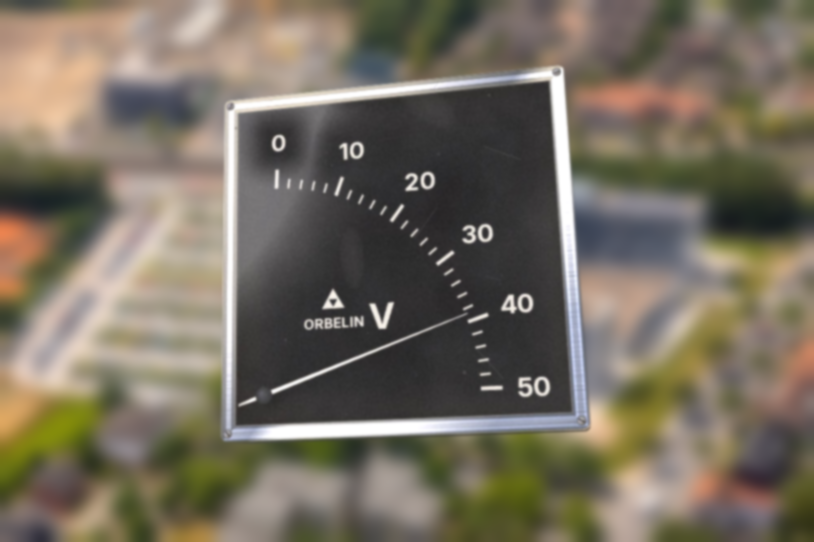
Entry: 39 V
